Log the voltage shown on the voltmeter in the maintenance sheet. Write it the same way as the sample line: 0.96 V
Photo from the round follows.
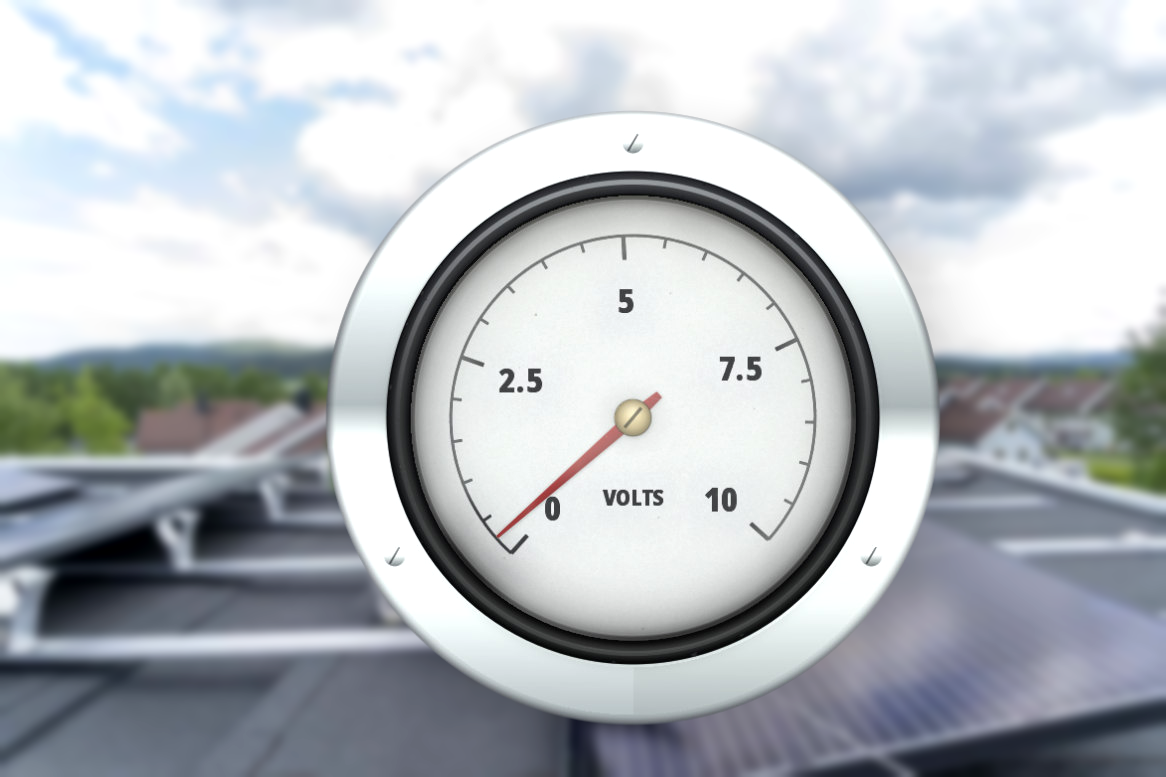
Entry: 0.25 V
